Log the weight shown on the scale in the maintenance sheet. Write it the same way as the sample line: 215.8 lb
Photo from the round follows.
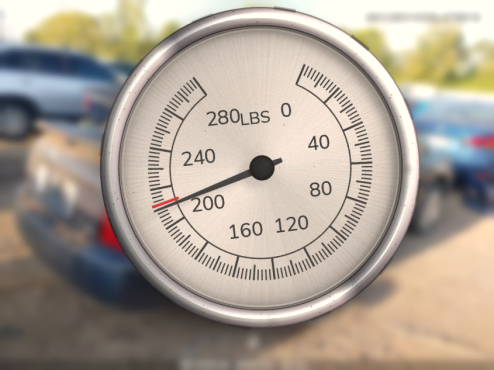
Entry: 210 lb
